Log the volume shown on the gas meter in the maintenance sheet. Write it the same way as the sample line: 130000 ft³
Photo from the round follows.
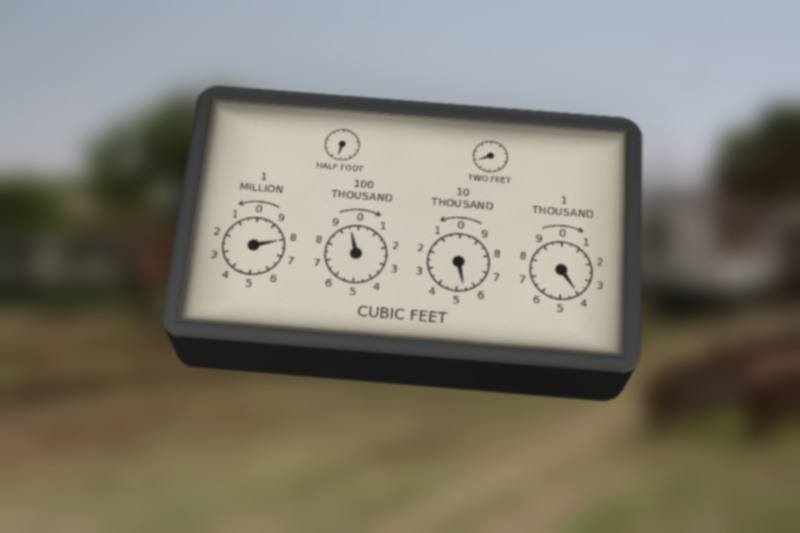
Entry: 795400 ft³
